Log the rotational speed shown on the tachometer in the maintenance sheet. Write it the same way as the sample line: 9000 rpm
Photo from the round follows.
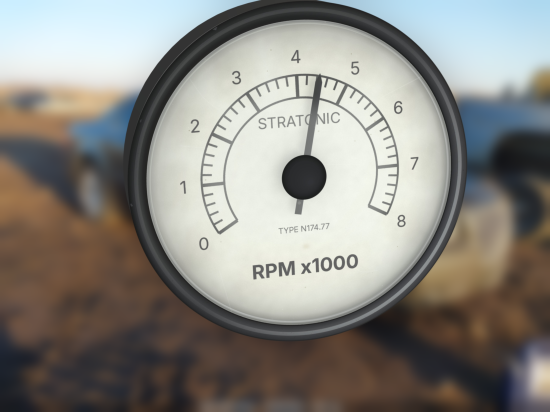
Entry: 4400 rpm
